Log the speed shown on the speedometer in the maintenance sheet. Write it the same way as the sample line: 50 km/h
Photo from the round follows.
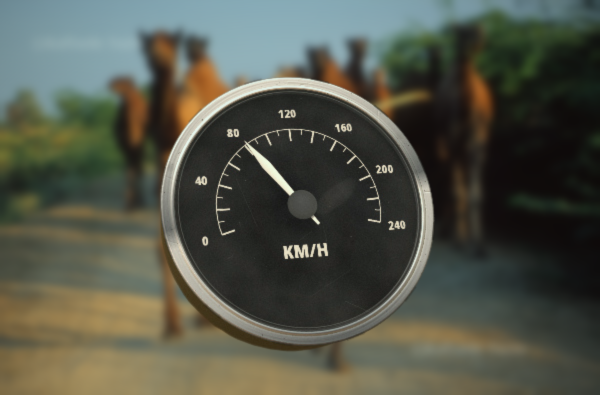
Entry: 80 km/h
